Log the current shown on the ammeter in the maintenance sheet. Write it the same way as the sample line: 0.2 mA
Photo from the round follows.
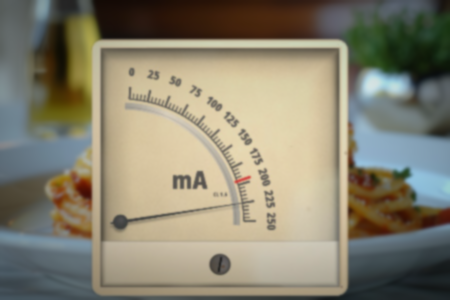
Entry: 225 mA
